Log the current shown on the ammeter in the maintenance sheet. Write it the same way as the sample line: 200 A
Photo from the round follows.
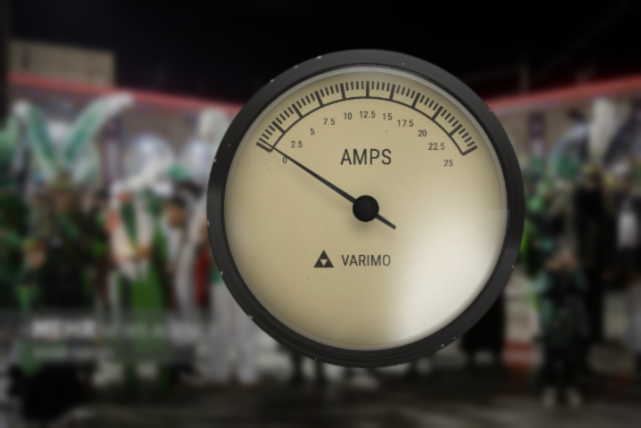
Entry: 0.5 A
